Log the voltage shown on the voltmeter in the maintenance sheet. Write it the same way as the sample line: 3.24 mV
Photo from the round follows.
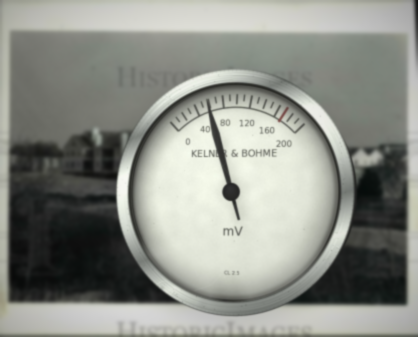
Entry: 60 mV
